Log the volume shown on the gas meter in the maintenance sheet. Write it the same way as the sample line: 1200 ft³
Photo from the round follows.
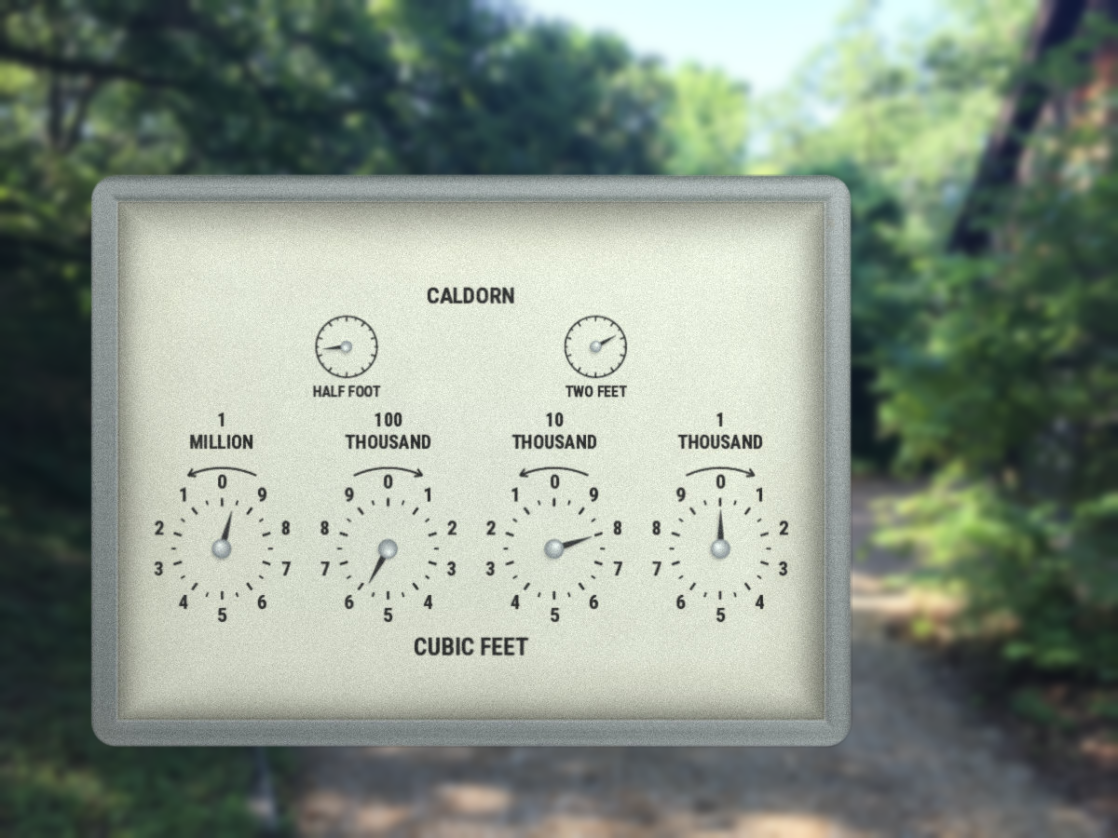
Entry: 958000 ft³
